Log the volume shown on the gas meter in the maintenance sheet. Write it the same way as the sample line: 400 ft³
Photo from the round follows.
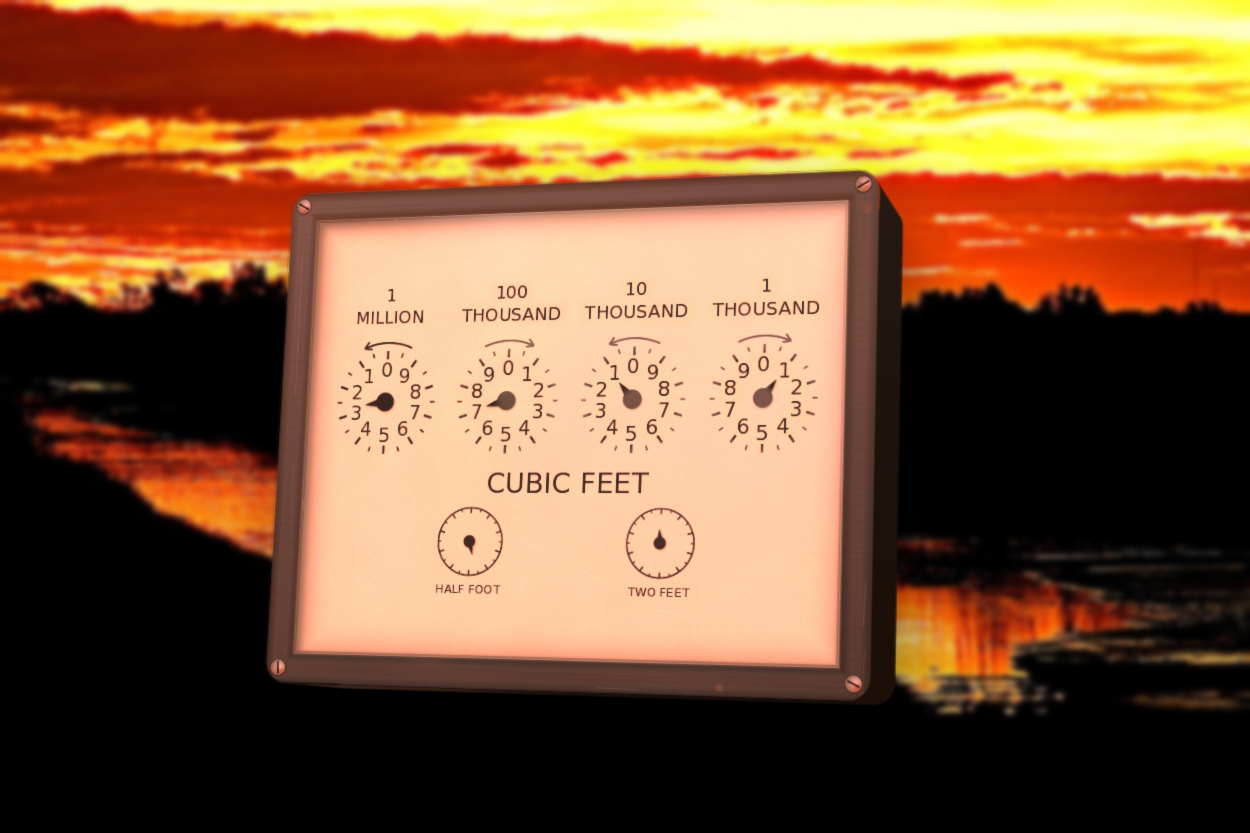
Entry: 271100 ft³
